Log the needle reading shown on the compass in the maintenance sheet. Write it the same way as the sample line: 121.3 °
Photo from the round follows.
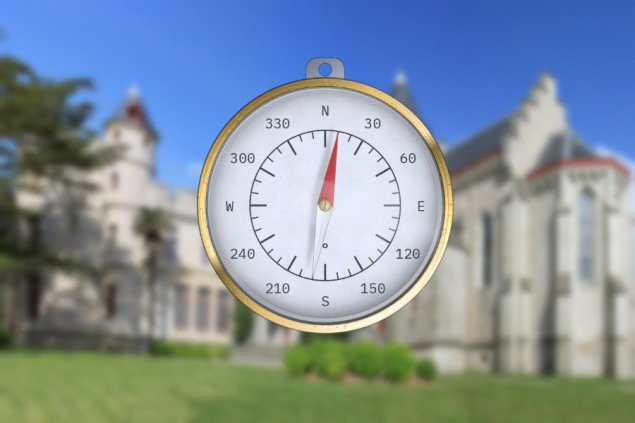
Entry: 10 °
